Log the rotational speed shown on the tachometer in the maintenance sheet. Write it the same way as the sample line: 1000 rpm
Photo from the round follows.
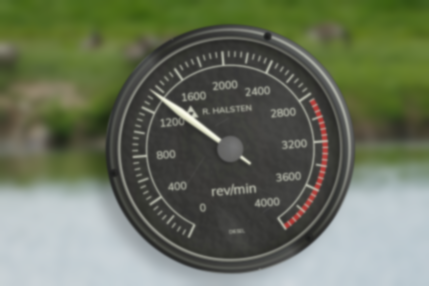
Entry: 1350 rpm
